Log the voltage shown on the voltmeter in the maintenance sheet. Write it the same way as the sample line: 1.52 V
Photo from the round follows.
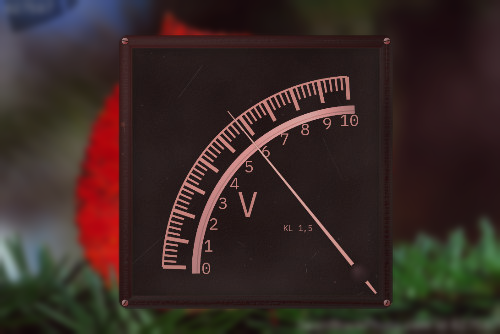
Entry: 5.8 V
